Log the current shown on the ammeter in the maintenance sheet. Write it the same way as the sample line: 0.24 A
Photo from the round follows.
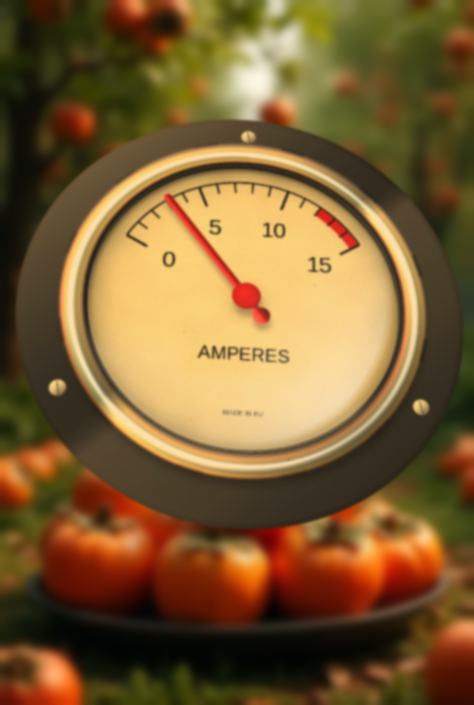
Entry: 3 A
